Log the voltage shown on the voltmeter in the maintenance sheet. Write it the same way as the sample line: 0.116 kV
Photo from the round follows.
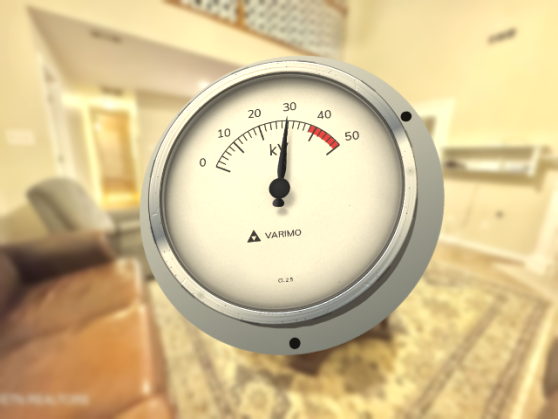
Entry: 30 kV
